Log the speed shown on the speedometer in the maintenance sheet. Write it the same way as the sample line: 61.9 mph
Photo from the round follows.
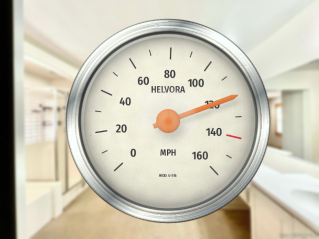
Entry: 120 mph
